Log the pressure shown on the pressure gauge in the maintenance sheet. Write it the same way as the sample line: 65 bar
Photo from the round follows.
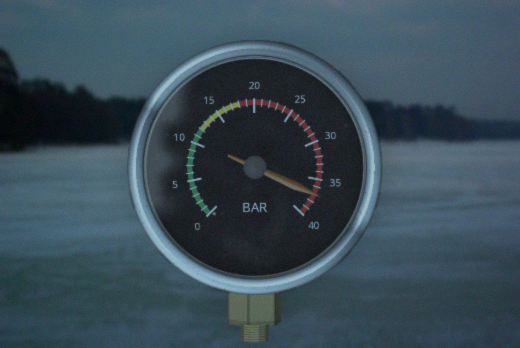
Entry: 37 bar
